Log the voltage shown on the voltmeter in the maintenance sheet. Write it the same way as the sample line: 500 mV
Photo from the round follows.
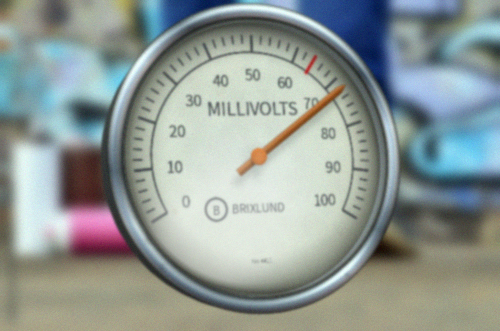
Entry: 72 mV
